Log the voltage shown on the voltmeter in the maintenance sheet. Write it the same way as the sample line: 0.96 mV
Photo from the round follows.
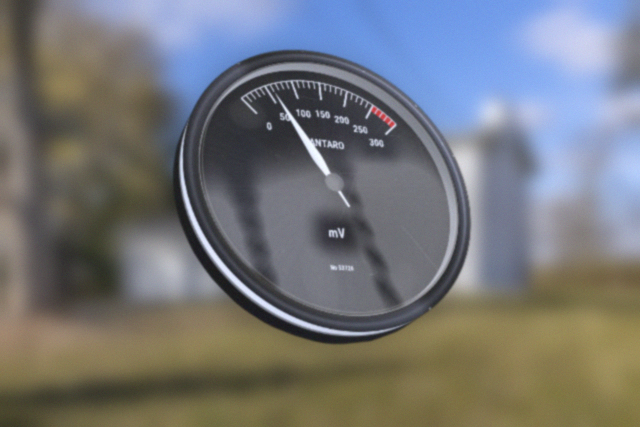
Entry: 50 mV
